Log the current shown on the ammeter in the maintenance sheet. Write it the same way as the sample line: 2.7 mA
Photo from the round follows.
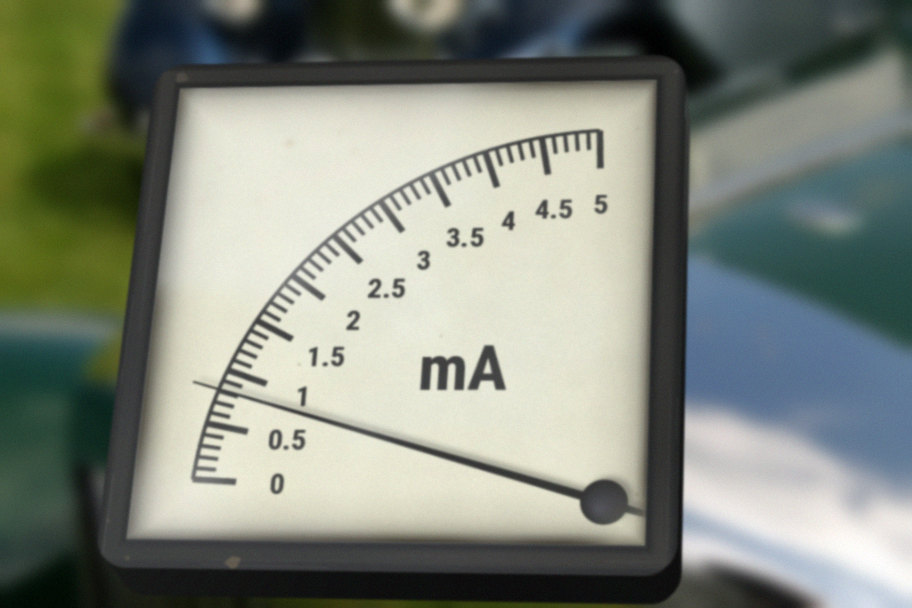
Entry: 0.8 mA
